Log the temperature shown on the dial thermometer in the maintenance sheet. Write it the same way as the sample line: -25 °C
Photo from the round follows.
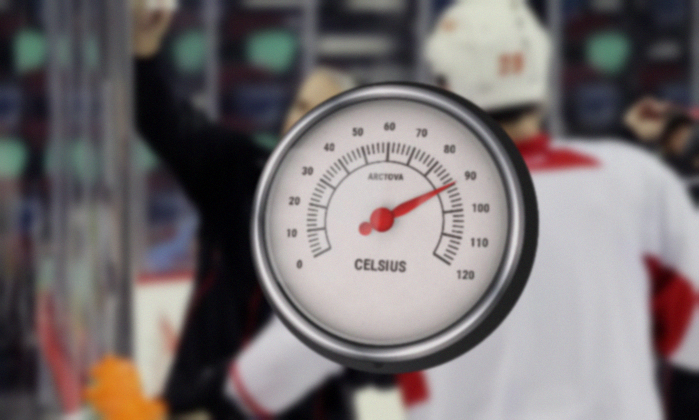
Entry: 90 °C
